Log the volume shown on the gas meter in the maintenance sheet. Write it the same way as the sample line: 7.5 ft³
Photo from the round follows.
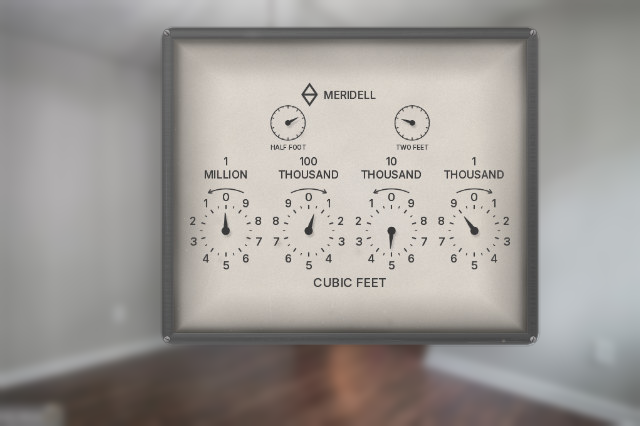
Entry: 4900 ft³
